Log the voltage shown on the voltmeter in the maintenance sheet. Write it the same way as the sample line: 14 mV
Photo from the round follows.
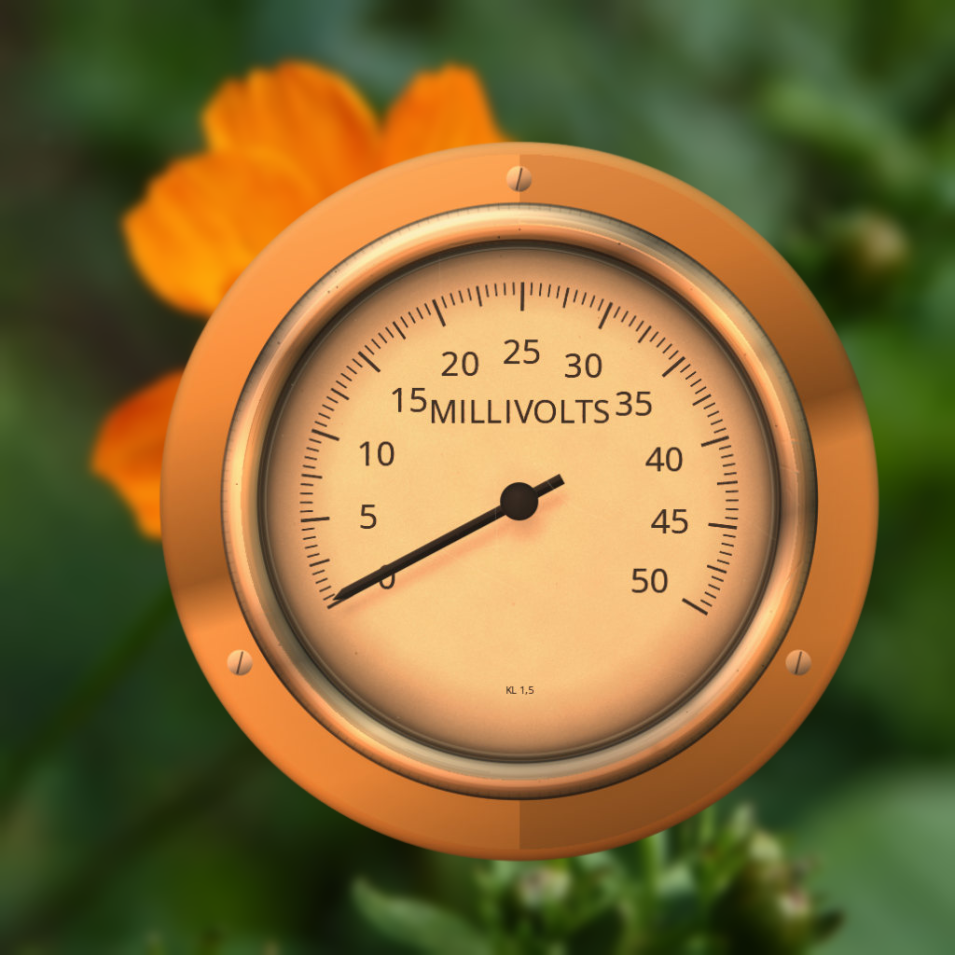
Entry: 0.25 mV
